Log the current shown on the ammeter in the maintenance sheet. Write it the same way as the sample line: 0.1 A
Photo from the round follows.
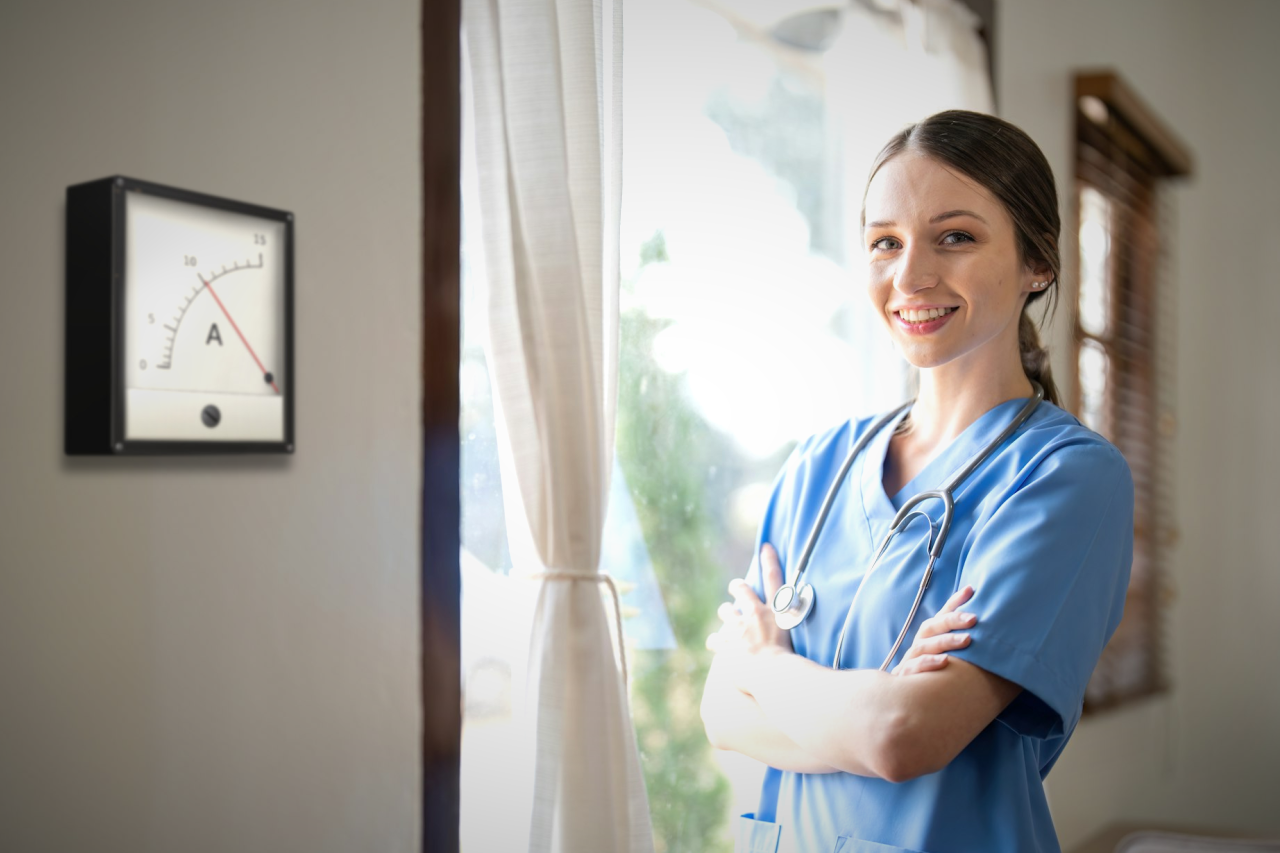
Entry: 10 A
